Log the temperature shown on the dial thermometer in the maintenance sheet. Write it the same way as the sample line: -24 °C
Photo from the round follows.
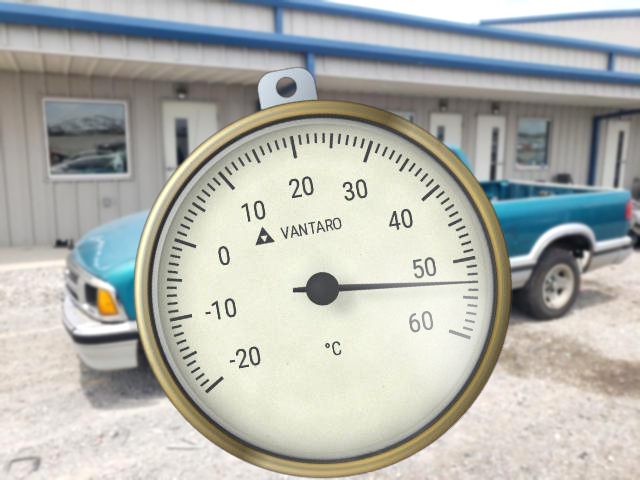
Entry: 53 °C
